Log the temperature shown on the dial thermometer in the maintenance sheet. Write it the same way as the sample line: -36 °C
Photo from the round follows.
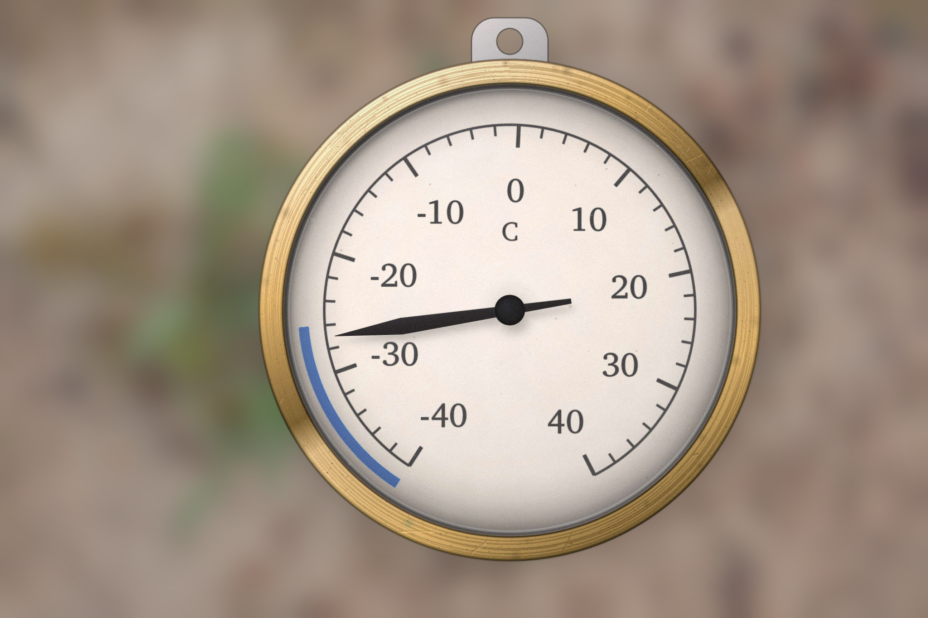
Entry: -27 °C
